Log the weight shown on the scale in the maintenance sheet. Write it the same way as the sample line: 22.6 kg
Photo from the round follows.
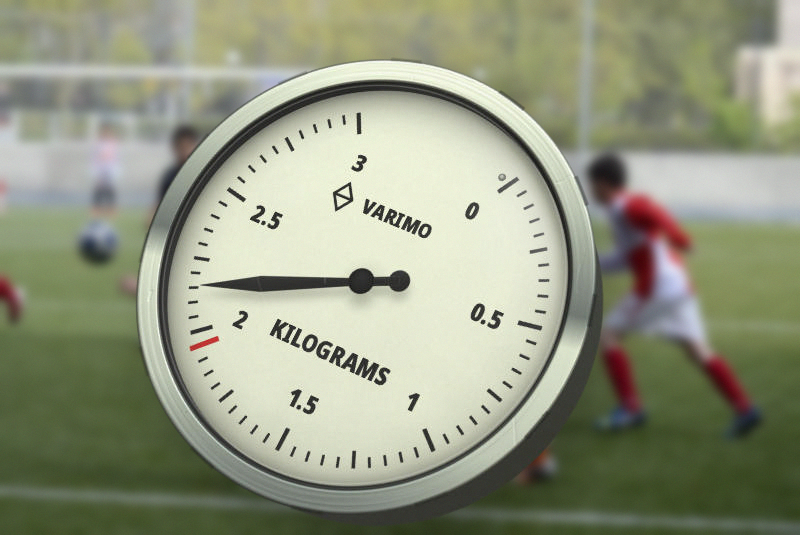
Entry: 2.15 kg
